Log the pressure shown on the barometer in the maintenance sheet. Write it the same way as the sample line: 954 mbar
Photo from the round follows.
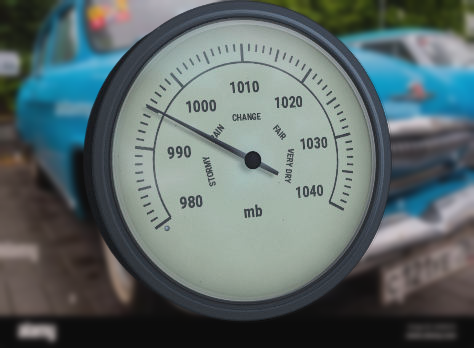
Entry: 995 mbar
